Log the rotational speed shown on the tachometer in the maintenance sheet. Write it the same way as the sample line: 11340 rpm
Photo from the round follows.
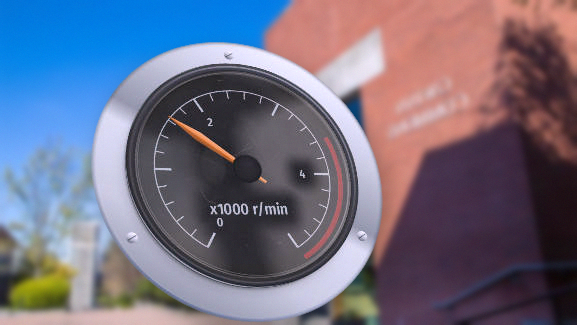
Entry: 1600 rpm
